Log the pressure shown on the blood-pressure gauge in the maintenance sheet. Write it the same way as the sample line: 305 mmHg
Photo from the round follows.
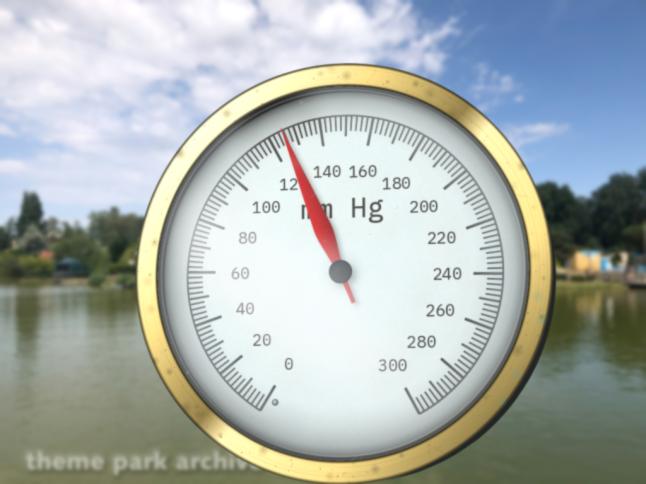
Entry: 126 mmHg
